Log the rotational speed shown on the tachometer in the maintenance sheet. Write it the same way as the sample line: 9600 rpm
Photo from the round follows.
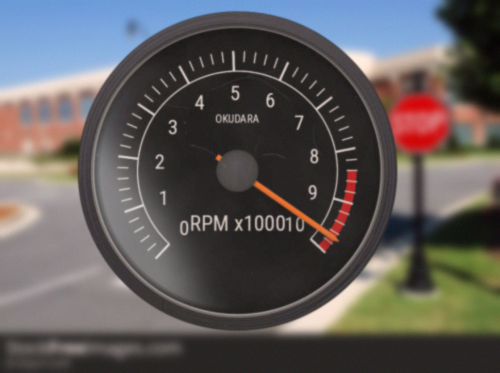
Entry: 9700 rpm
